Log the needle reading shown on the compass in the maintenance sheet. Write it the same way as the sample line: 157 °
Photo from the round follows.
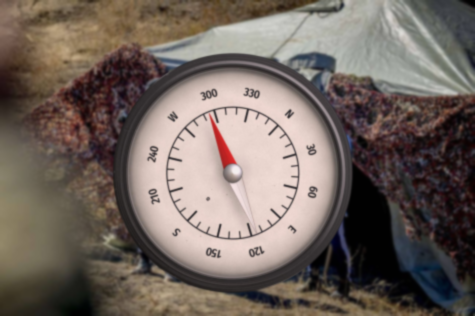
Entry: 295 °
